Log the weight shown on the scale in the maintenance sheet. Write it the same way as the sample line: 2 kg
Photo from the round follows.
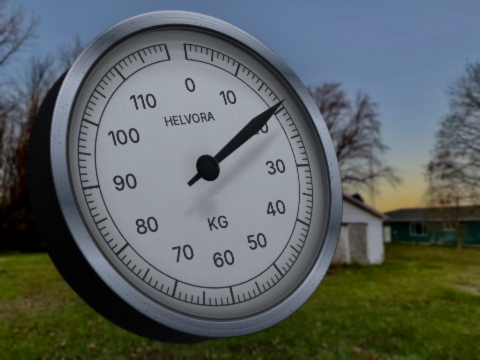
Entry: 19 kg
